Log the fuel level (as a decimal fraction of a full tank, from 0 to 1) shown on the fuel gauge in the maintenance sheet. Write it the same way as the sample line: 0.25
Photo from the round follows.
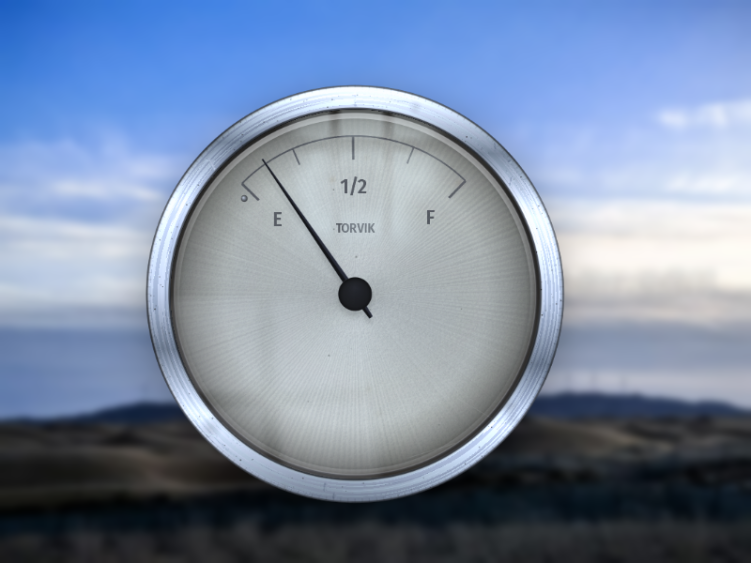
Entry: 0.125
